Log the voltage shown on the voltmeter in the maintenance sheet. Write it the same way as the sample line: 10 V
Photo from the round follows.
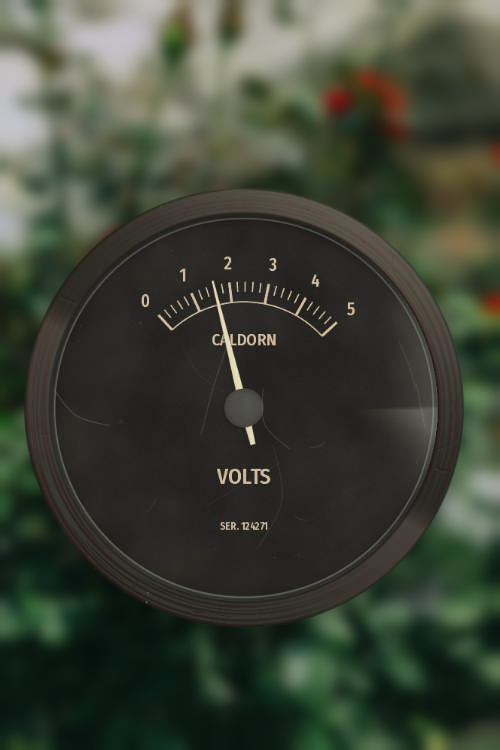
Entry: 1.6 V
